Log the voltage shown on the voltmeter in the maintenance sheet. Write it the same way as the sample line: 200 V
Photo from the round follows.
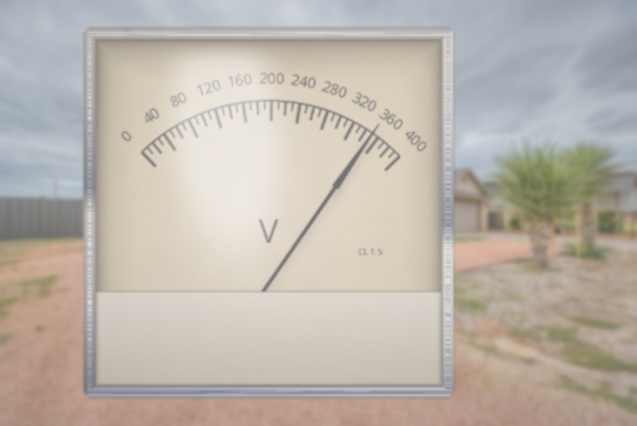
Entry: 350 V
